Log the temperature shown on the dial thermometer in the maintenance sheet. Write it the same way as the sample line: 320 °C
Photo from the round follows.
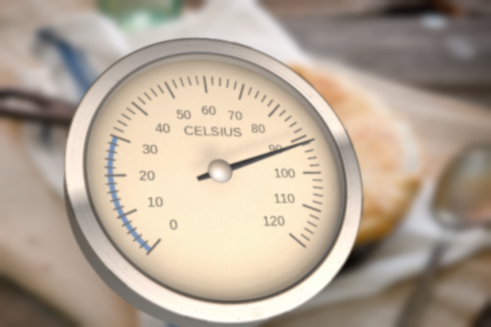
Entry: 92 °C
